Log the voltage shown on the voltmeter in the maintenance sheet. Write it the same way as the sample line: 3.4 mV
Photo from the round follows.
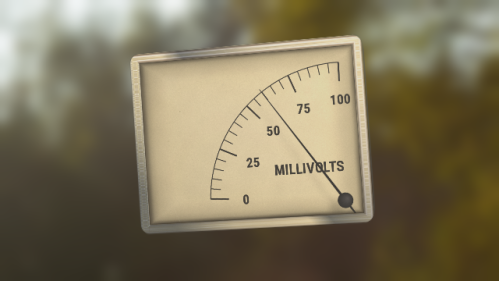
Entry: 60 mV
